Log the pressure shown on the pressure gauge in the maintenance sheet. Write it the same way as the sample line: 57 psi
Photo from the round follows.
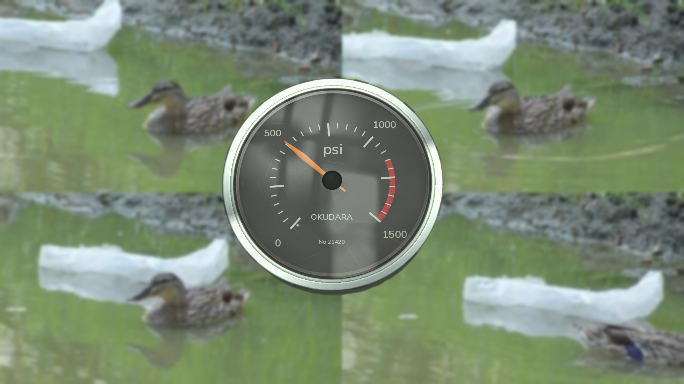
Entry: 500 psi
